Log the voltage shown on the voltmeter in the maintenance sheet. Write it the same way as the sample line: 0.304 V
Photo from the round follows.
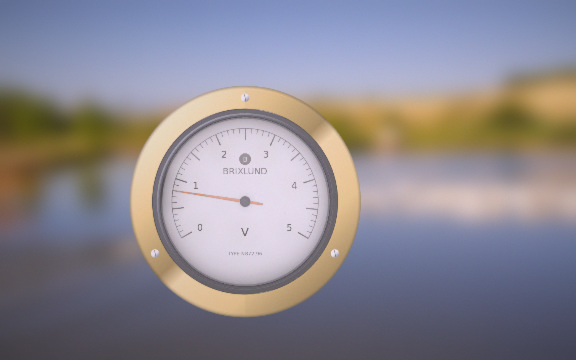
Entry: 0.8 V
